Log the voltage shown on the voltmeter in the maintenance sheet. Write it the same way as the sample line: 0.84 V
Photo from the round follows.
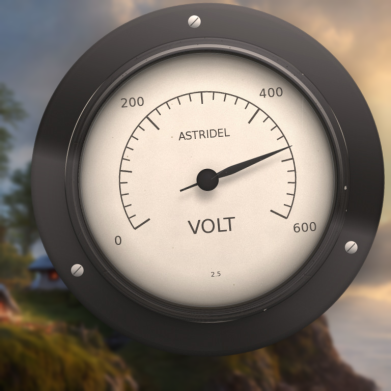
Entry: 480 V
